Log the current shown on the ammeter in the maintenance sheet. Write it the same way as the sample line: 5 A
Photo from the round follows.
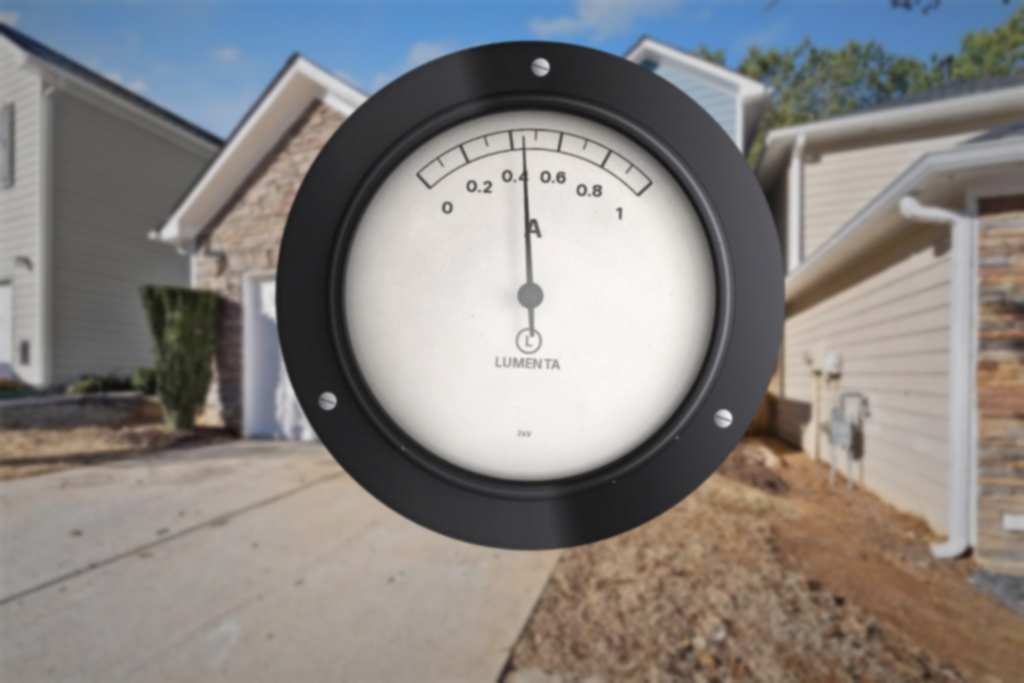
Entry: 0.45 A
